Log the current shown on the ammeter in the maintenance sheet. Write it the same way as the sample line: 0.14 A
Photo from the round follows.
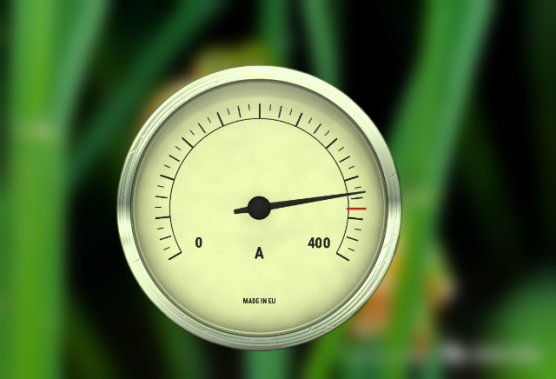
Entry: 335 A
